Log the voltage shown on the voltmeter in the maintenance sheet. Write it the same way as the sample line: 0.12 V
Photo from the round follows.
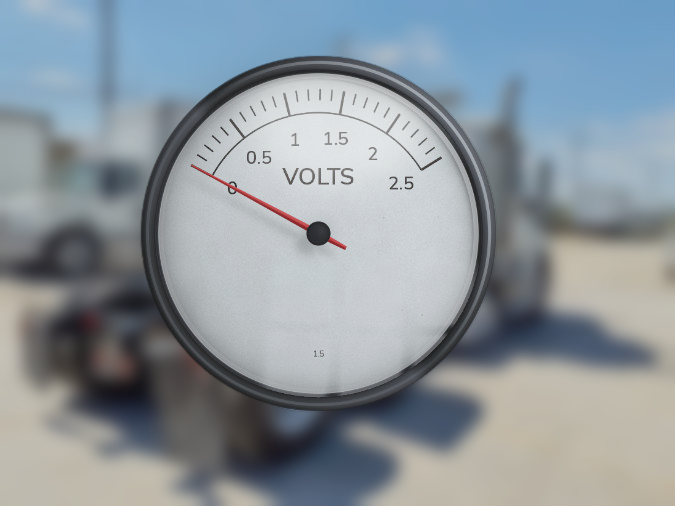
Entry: 0 V
